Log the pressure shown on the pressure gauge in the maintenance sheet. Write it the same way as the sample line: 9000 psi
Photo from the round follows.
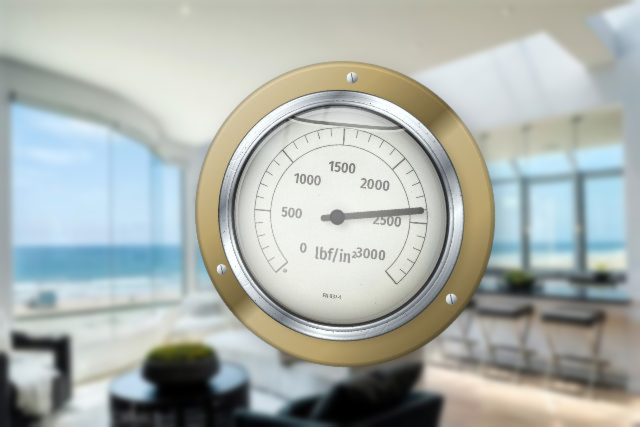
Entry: 2400 psi
